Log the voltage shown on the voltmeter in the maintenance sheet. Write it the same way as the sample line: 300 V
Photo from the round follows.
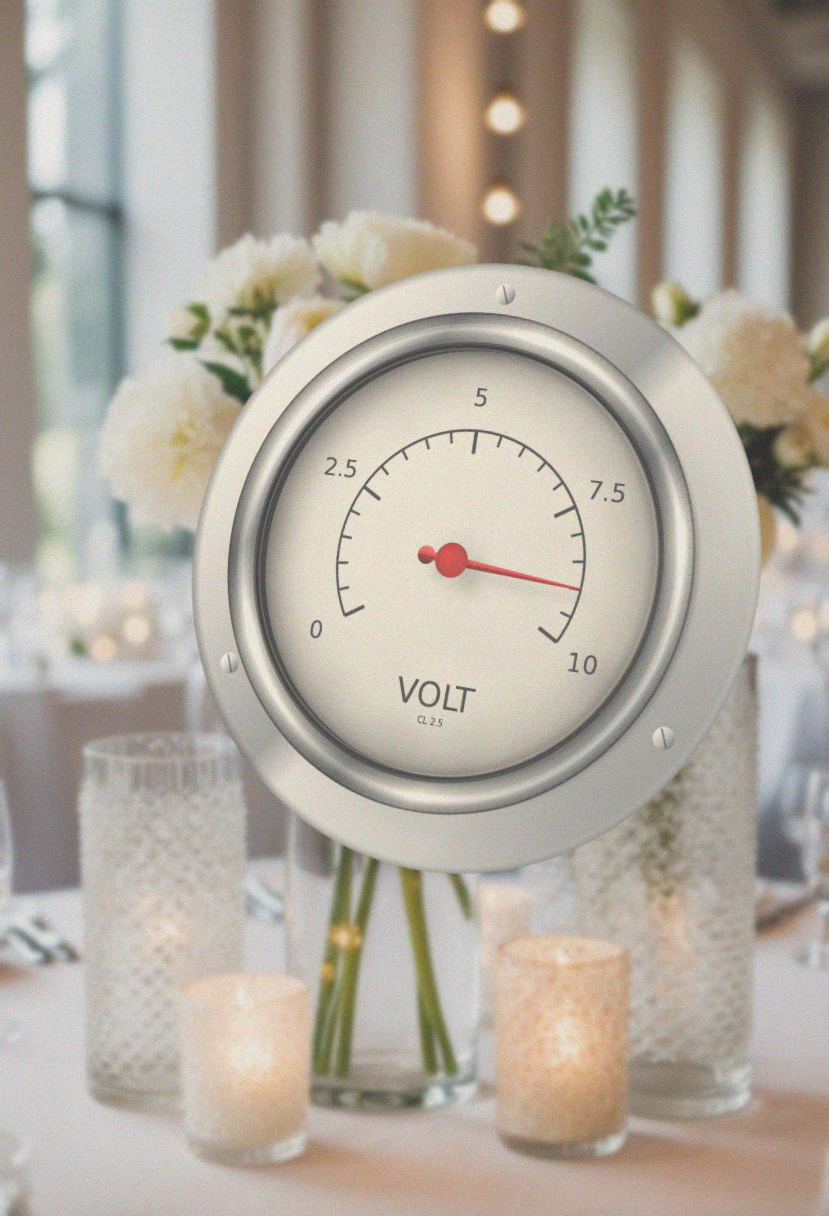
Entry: 9 V
